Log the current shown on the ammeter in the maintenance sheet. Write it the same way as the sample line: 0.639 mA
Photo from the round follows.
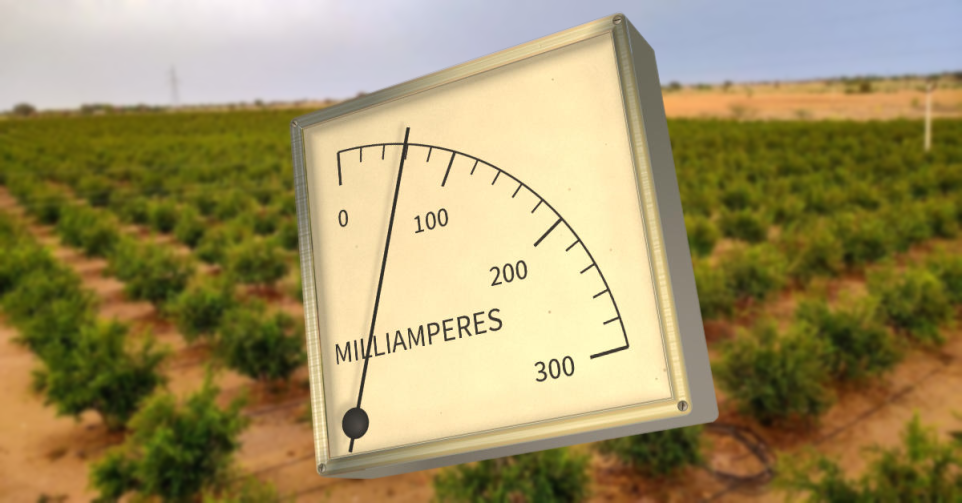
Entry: 60 mA
